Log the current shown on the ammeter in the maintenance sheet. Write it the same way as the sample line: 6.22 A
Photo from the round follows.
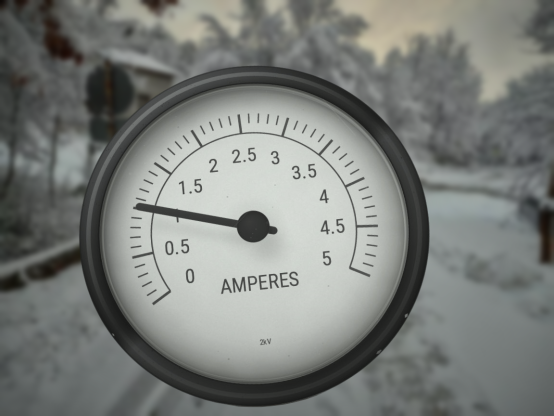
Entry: 1 A
